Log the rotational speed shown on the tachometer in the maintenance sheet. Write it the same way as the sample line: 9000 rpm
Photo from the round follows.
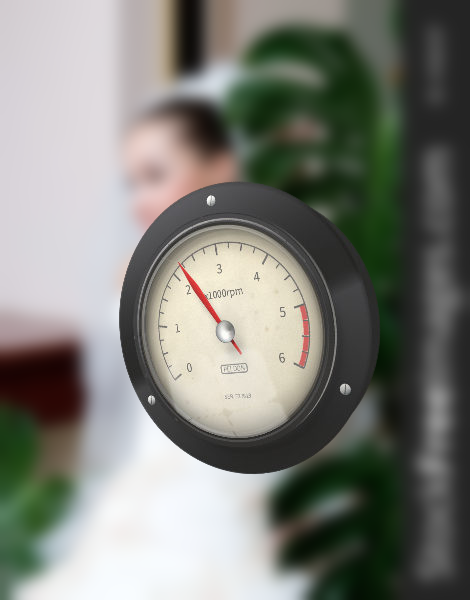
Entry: 2250 rpm
